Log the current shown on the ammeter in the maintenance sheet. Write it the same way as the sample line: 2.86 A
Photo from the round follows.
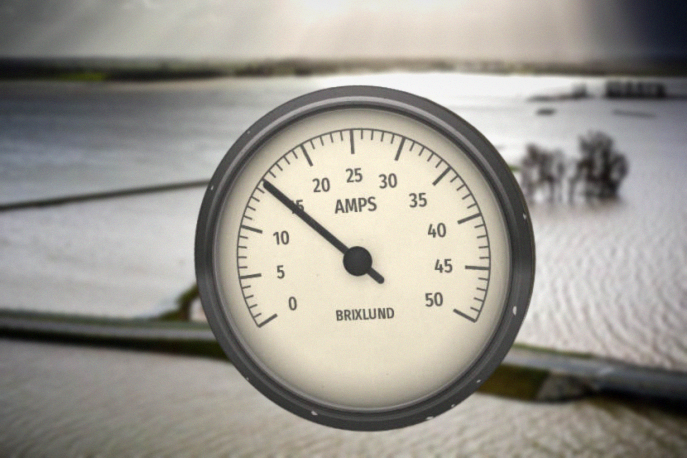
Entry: 15 A
